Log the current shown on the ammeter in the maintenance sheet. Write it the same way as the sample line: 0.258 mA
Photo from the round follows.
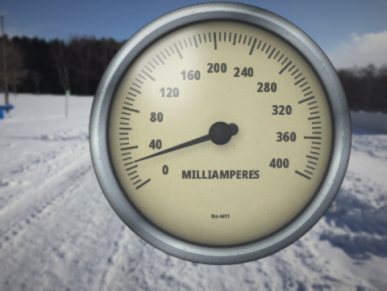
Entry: 25 mA
